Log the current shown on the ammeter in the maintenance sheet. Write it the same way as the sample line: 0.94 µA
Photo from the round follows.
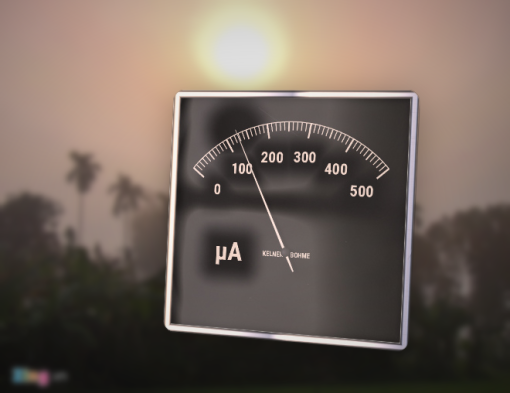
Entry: 130 µA
